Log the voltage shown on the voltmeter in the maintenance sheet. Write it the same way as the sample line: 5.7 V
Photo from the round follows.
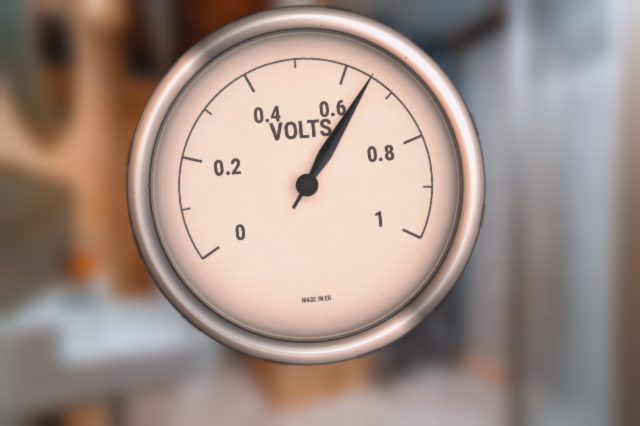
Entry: 0.65 V
